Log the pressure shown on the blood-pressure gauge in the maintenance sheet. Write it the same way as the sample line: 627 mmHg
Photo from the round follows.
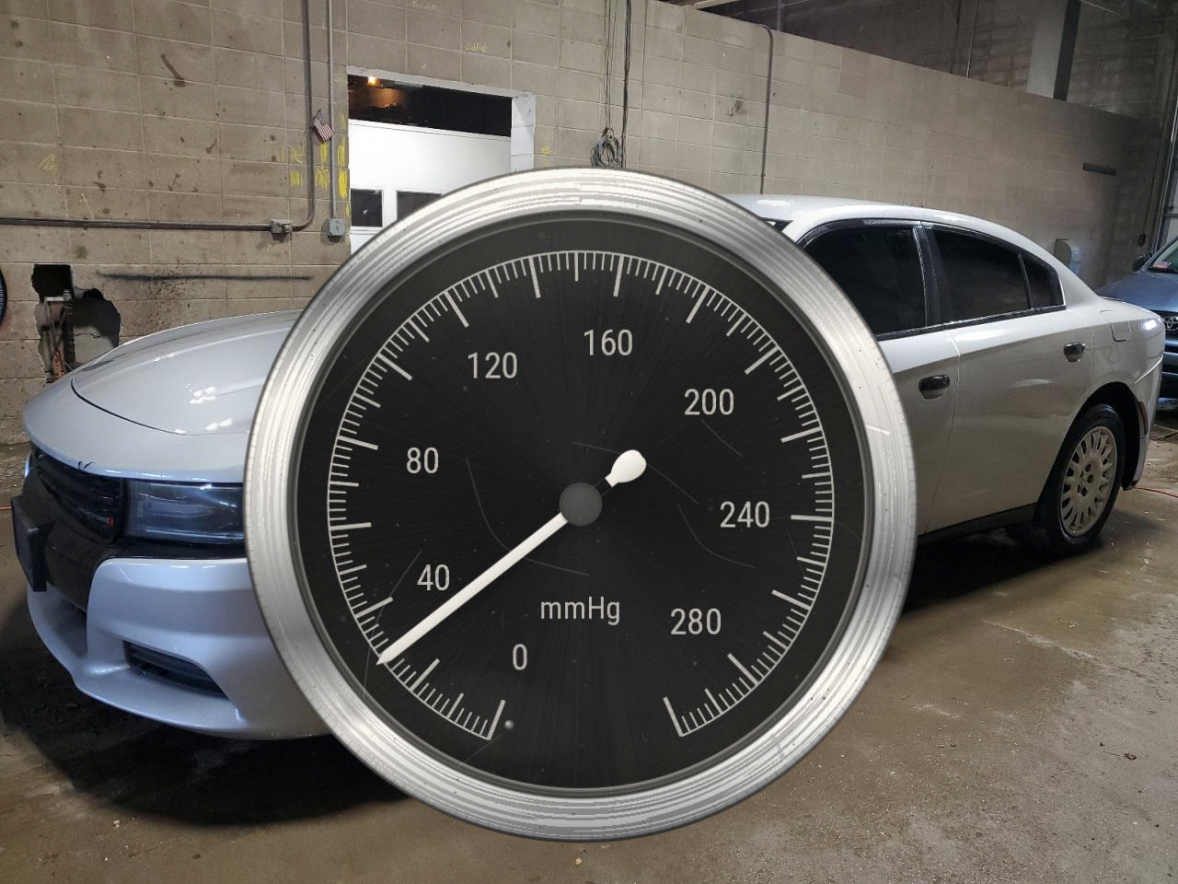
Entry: 29 mmHg
